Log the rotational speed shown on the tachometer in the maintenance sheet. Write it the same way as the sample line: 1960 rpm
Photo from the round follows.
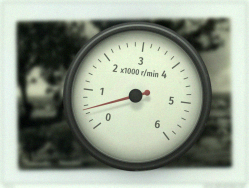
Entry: 500 rpm
